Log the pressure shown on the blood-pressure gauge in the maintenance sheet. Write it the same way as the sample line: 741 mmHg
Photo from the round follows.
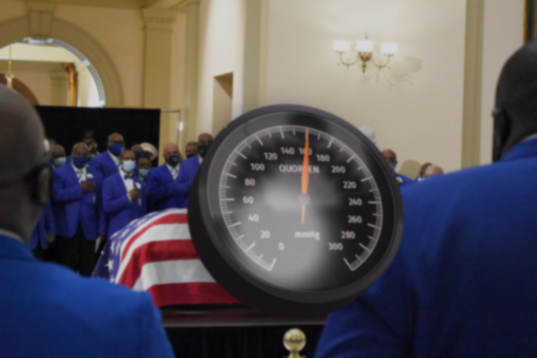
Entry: 160 mmHg
